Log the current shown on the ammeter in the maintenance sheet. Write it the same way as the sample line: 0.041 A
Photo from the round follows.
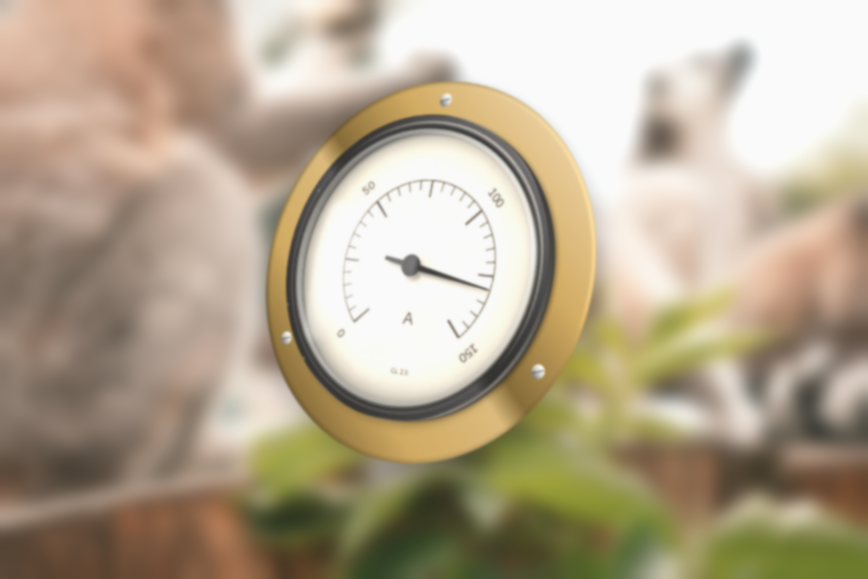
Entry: 130 A
